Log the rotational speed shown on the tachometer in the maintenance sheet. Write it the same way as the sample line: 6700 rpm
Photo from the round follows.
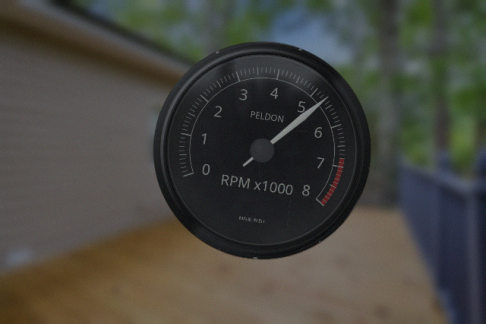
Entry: 5300 rpm
